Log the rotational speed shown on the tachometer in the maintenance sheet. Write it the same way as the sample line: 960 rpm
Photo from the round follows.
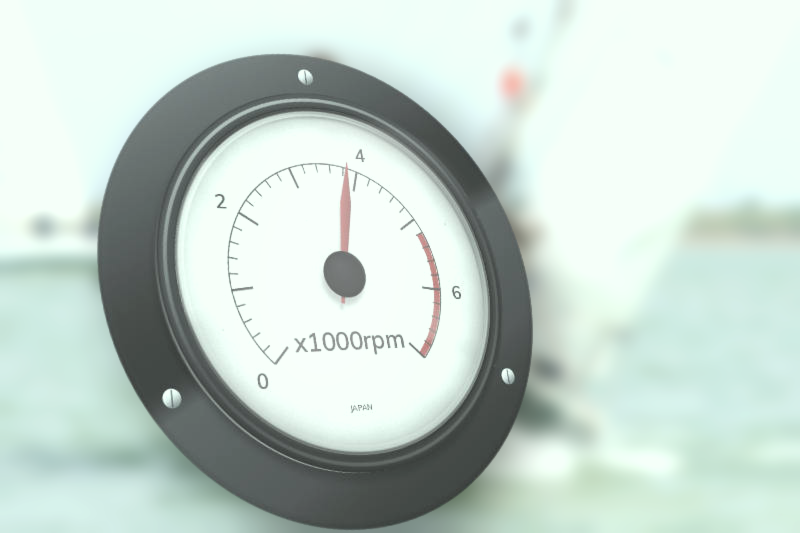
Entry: 3800 rpm
